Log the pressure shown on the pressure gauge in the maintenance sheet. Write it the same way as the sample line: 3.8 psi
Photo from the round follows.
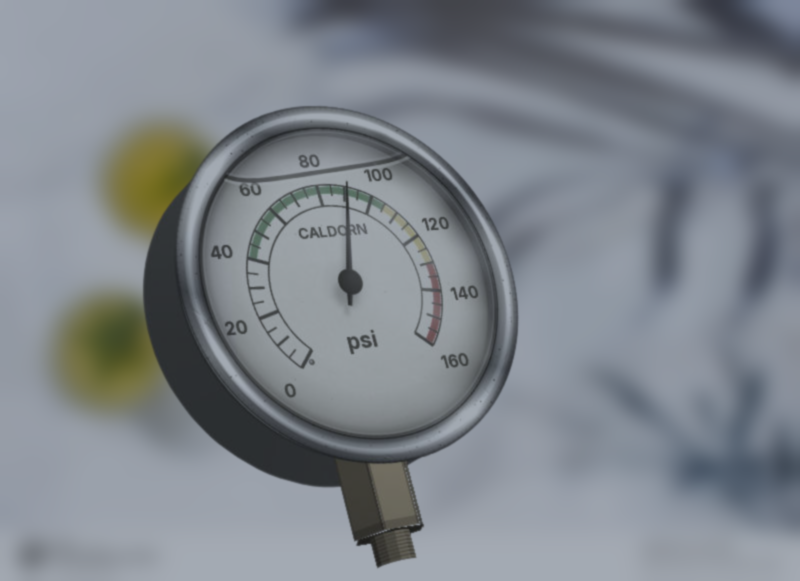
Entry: 90 psi
